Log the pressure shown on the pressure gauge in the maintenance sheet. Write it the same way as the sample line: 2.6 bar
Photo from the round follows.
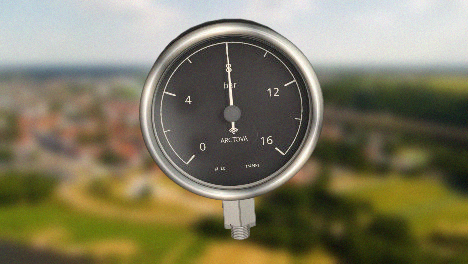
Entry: 8 bar
